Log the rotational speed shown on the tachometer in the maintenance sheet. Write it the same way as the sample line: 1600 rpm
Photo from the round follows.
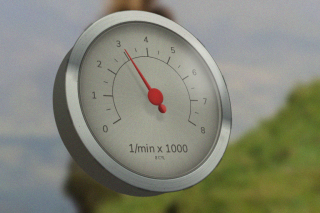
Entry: 3000 rpm
